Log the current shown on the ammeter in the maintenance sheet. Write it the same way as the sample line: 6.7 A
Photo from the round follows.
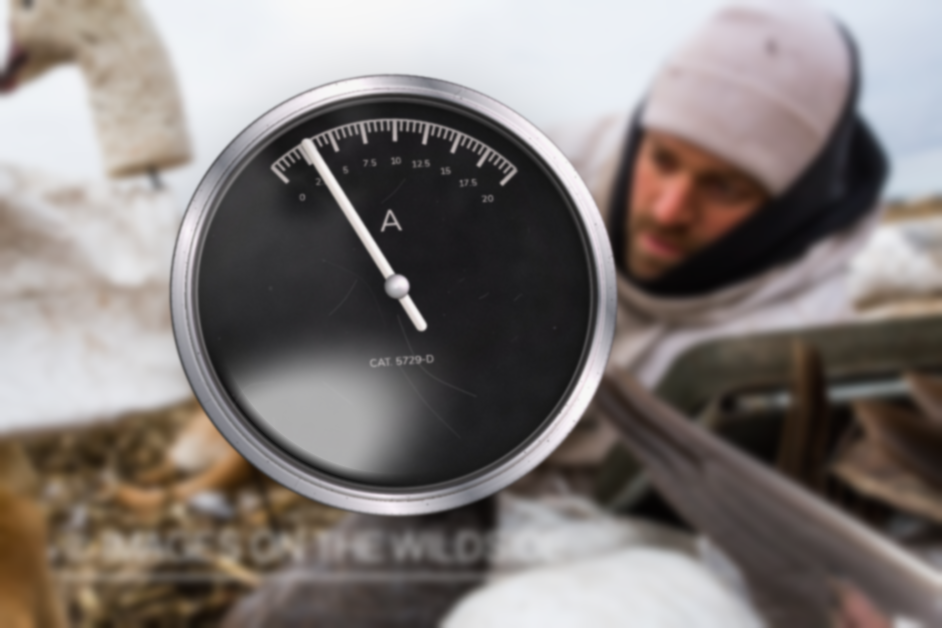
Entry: 3 A
